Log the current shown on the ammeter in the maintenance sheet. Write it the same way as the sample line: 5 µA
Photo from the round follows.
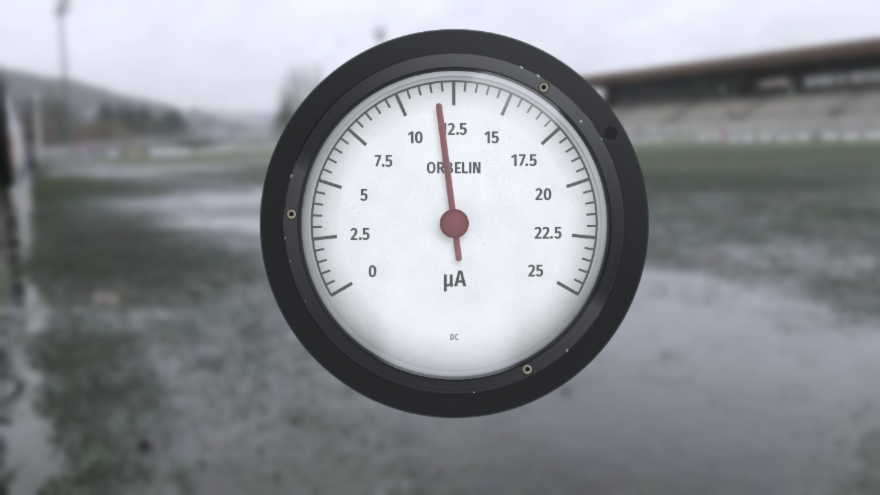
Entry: 11.75 µA
